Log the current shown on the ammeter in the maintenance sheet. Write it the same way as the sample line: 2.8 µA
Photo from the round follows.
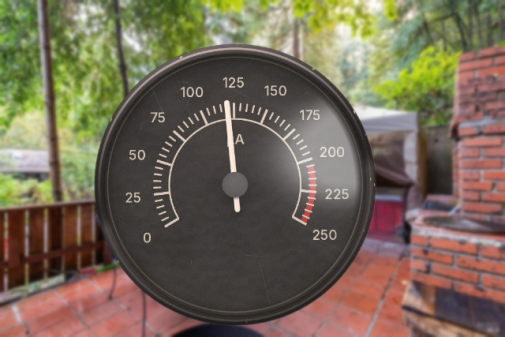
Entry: 120 µA
